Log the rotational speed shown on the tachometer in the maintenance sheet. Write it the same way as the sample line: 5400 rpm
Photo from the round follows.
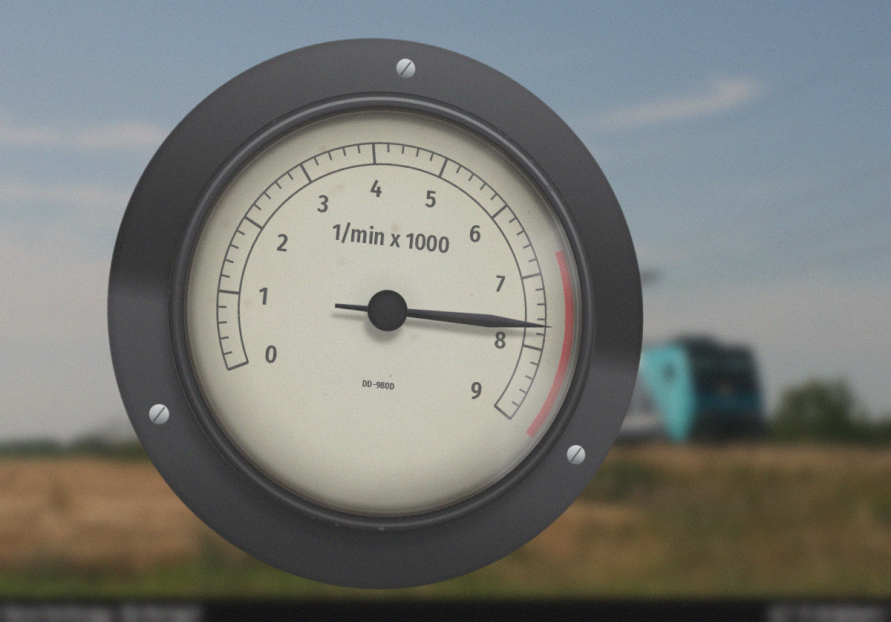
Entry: 7700 rpm
